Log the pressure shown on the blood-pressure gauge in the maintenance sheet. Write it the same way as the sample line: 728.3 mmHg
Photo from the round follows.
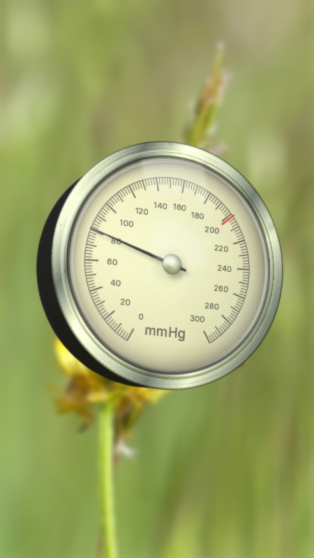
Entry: 80 mmHg
